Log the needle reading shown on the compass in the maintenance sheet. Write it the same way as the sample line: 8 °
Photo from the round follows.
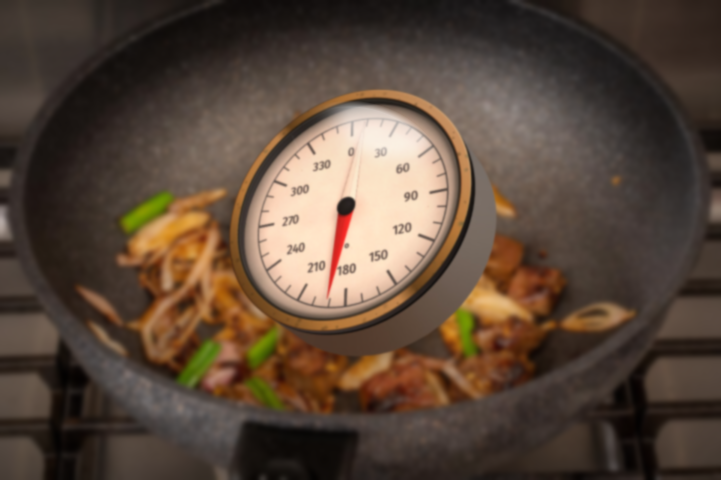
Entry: 190 °
